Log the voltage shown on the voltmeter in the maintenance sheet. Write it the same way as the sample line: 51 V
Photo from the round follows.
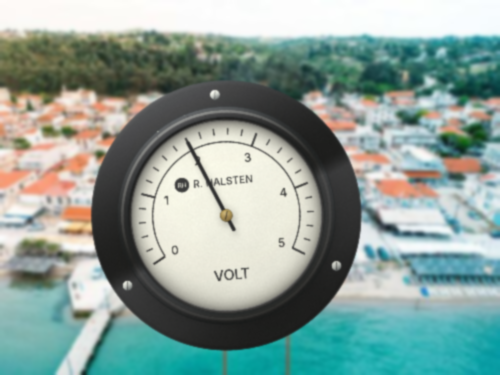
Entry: 2 V
